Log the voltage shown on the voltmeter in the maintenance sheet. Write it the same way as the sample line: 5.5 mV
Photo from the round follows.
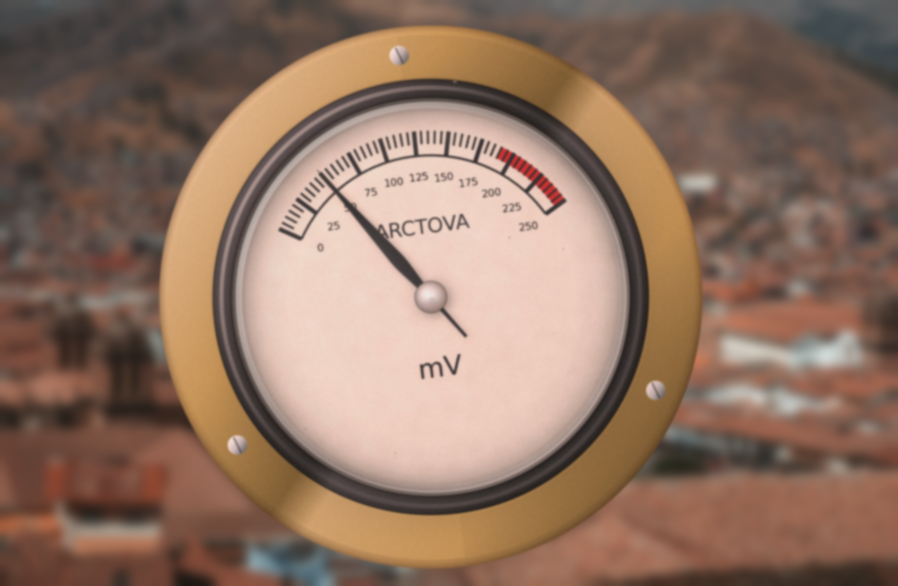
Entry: 50 mV
